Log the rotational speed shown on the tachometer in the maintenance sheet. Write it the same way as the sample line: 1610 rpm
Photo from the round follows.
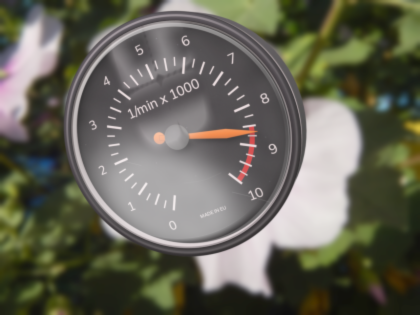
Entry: 8625 rpm
